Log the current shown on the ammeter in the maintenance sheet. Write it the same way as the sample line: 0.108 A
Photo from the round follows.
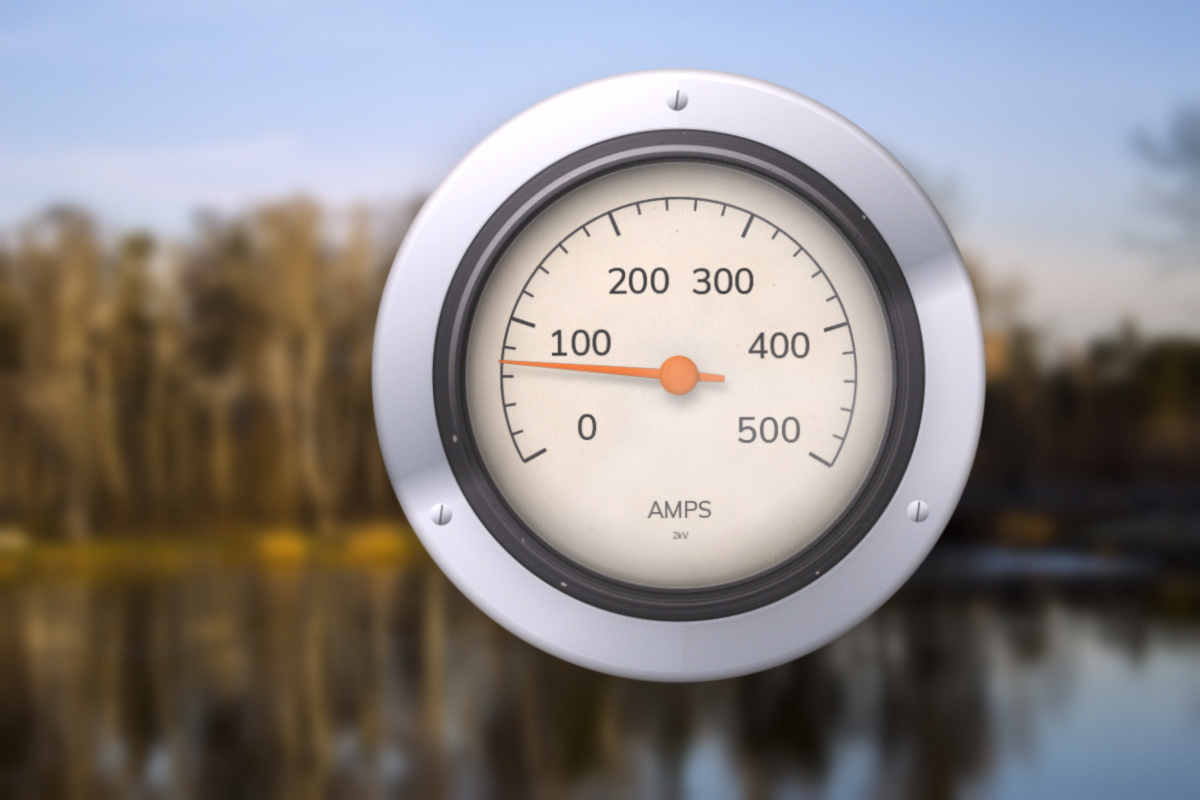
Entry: 70 A
